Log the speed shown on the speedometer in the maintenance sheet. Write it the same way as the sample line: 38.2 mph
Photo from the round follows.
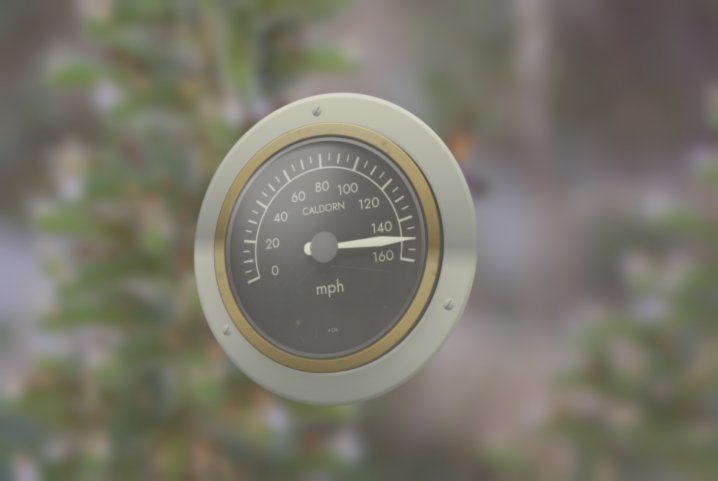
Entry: 150 mph
